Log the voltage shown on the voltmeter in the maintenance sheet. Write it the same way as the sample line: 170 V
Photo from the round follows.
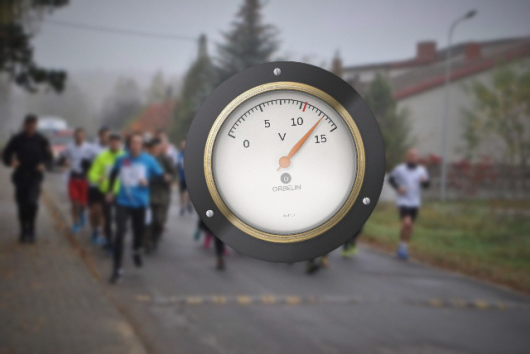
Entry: 13 V
